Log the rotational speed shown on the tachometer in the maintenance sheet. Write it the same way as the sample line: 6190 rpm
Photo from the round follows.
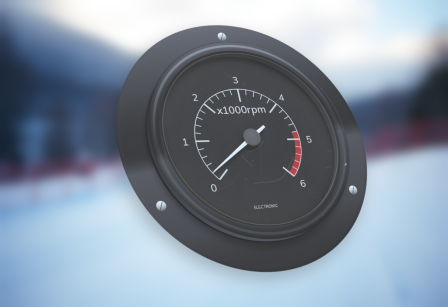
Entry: 200 rpm
